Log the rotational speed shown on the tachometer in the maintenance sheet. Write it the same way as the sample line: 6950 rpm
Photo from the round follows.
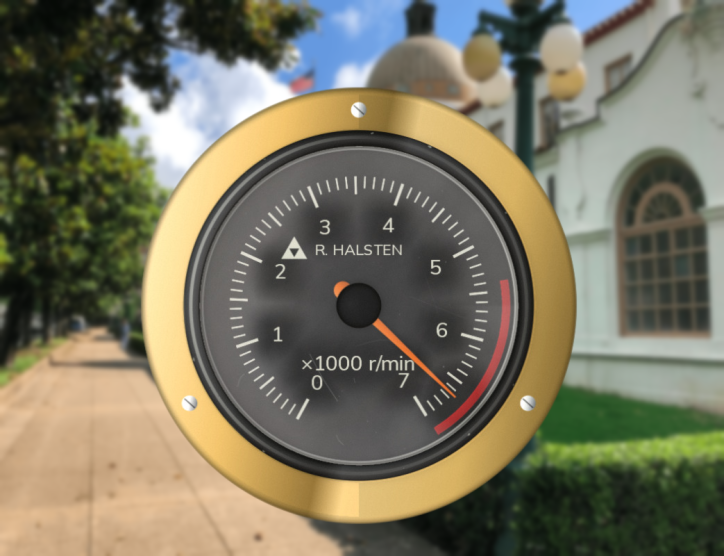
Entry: 6650 rpm
